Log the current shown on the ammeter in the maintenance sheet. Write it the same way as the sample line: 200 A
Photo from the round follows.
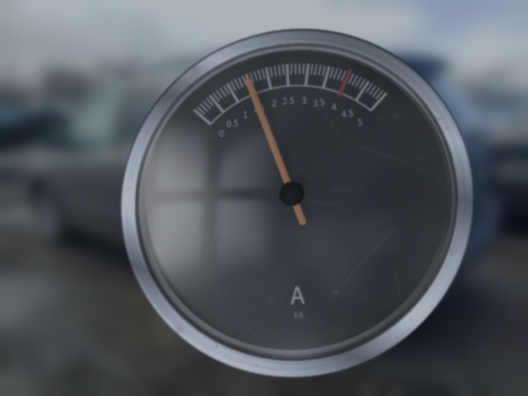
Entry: 1.5 A
